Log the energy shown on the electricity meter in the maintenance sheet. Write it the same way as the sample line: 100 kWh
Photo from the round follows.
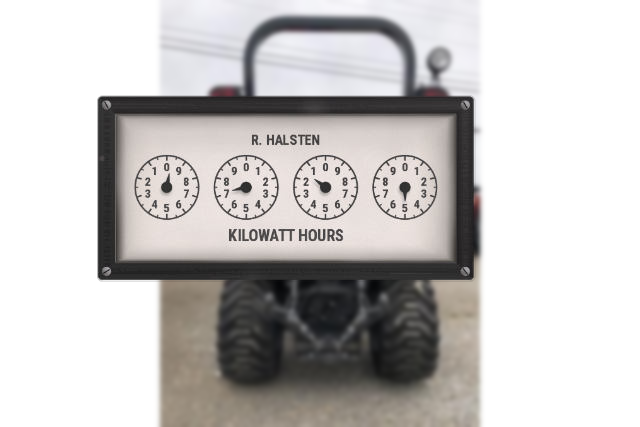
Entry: 9715 kWh
